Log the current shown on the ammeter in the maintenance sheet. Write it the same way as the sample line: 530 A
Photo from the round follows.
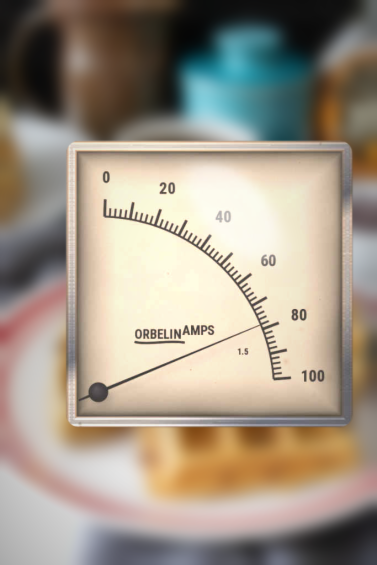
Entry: 78 A
